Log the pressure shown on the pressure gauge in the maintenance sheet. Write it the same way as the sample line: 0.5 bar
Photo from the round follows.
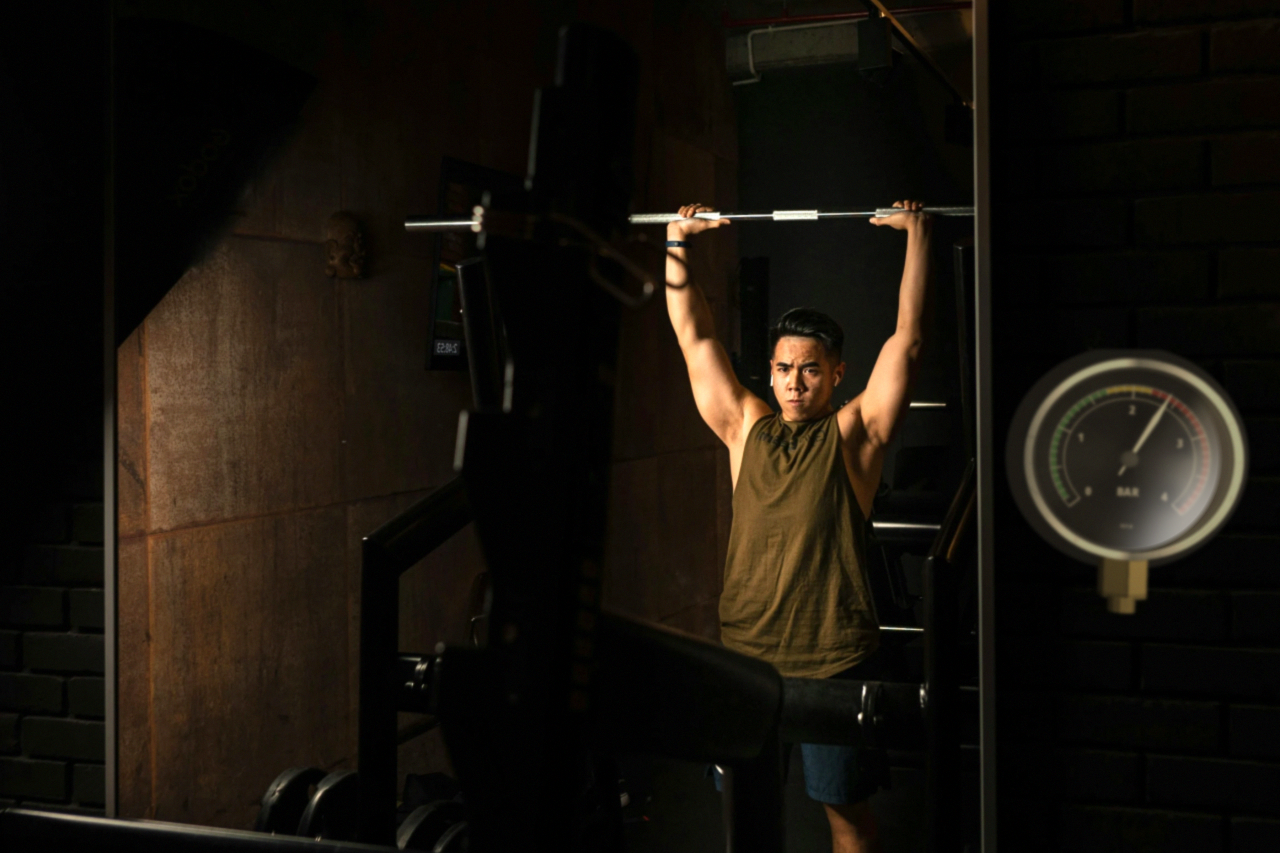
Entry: 2.4 bar
